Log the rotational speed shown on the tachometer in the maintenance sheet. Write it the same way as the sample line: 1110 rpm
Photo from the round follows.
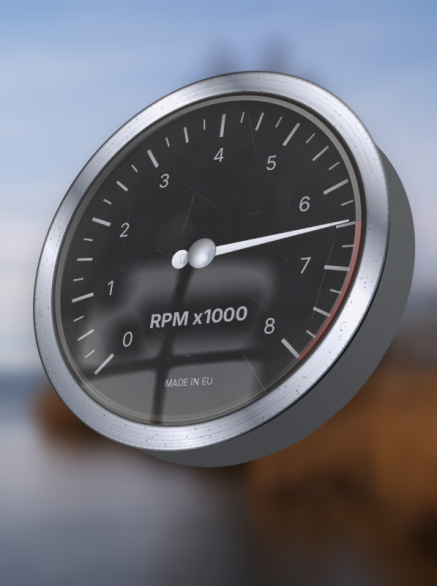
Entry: 6500 rpm
